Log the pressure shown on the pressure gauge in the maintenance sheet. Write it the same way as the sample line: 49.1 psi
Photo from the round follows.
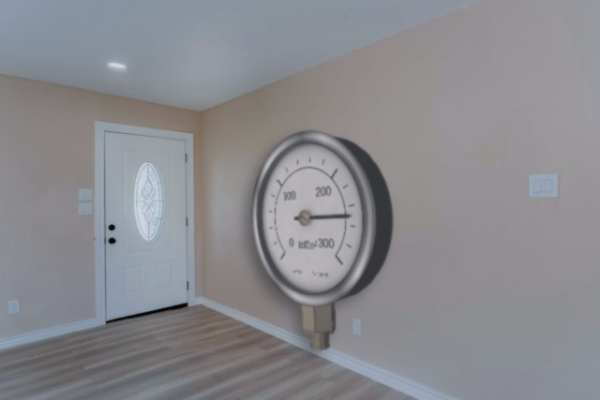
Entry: 250 psi
